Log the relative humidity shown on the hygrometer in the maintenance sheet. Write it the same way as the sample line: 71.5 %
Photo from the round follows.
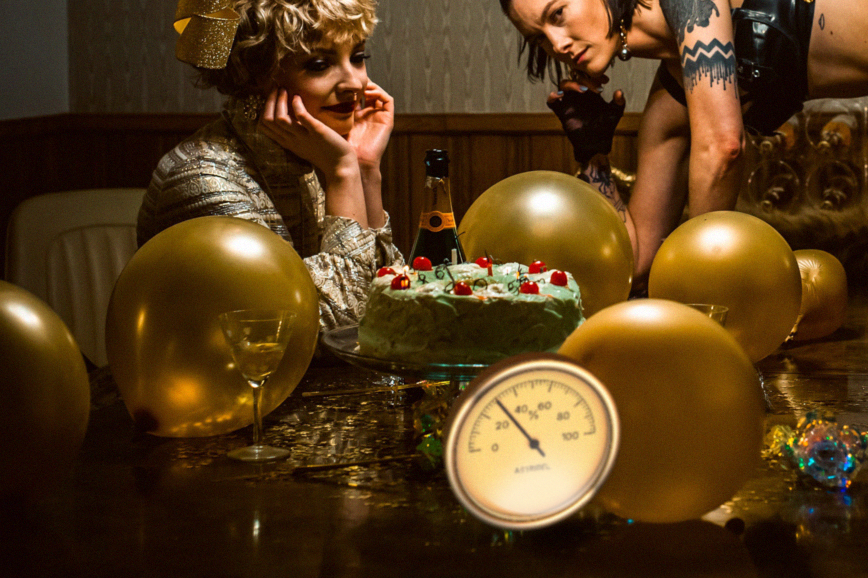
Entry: 30 %
